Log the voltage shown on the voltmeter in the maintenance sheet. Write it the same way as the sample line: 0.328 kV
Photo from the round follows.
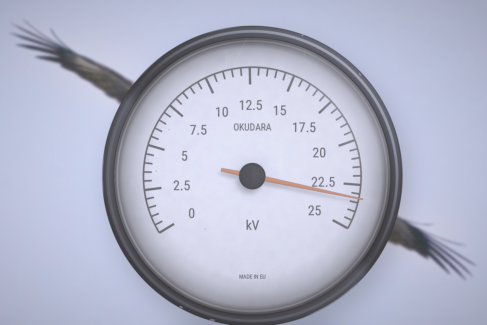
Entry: 23.25 kV
